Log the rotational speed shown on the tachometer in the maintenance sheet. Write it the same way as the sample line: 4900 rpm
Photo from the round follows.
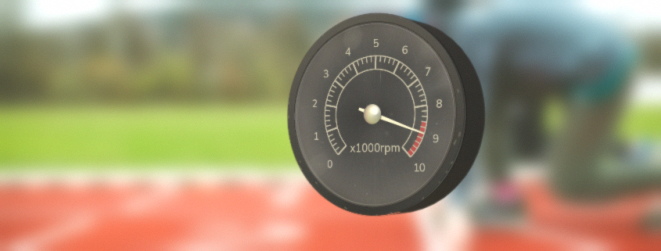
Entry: 9000 rpm
